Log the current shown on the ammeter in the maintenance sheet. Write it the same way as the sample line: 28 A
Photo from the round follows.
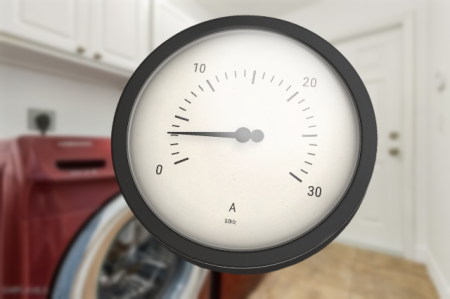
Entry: 3 A
